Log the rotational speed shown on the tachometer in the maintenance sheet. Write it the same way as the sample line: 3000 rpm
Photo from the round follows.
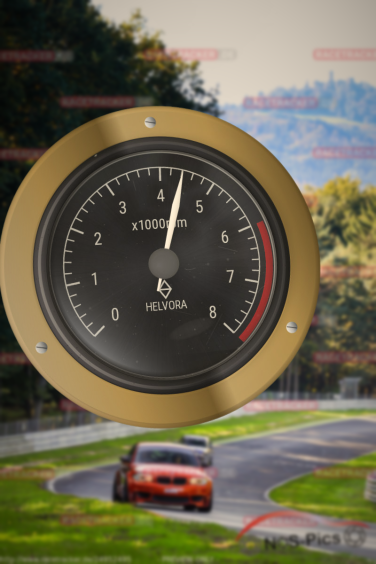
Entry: 4400 rpm
